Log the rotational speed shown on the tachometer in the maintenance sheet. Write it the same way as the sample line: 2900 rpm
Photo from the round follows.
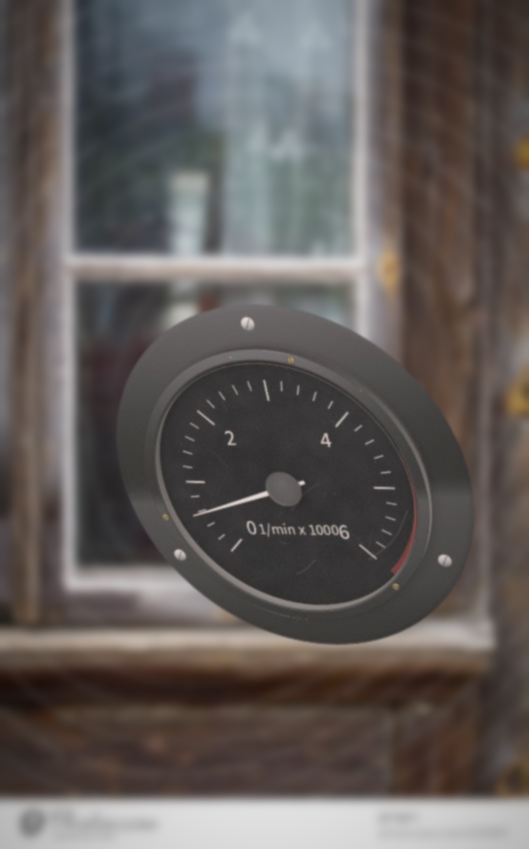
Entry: 600 rpm
